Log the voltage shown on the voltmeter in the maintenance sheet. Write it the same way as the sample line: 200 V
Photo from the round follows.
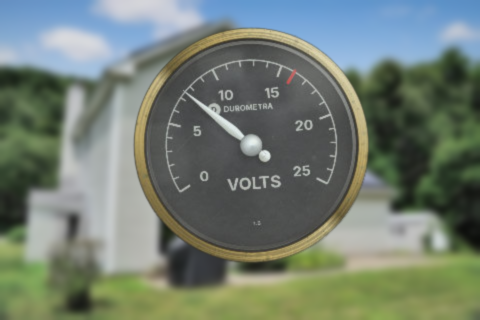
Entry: 7.5 V
